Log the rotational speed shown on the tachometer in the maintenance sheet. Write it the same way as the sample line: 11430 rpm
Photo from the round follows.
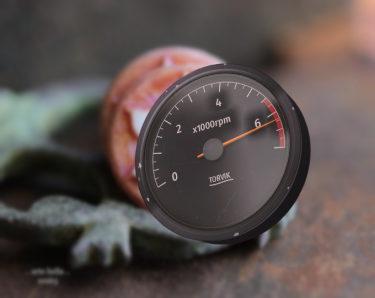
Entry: 6250 rpm
